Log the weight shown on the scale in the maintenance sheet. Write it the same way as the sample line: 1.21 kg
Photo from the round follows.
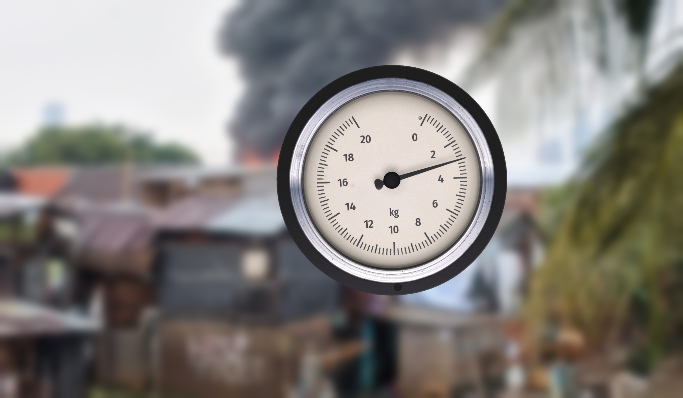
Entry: 3 kg
